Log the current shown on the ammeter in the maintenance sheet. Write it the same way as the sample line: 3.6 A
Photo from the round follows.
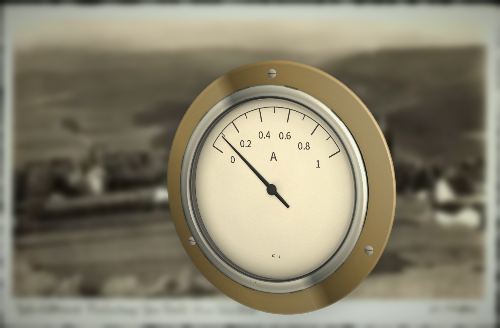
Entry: 0.1 A
